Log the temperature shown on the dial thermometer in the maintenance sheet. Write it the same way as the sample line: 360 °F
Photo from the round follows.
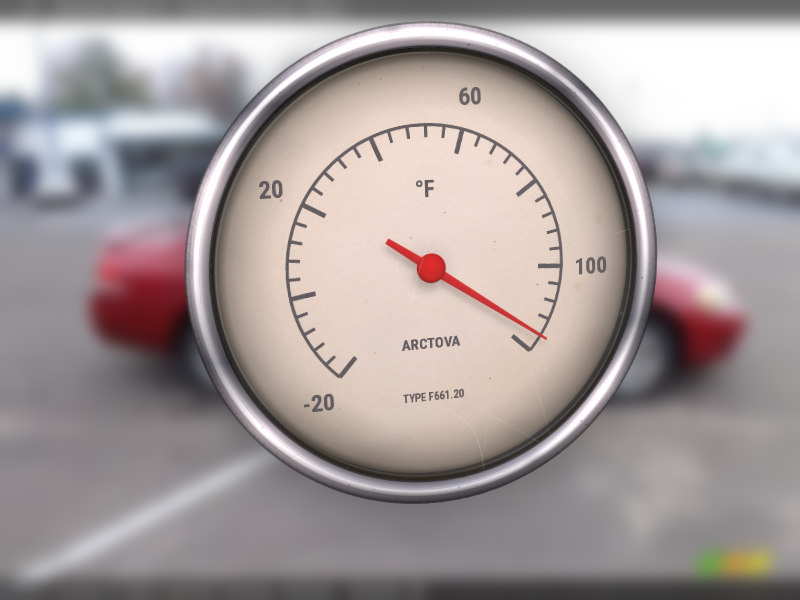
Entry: 116 °F
